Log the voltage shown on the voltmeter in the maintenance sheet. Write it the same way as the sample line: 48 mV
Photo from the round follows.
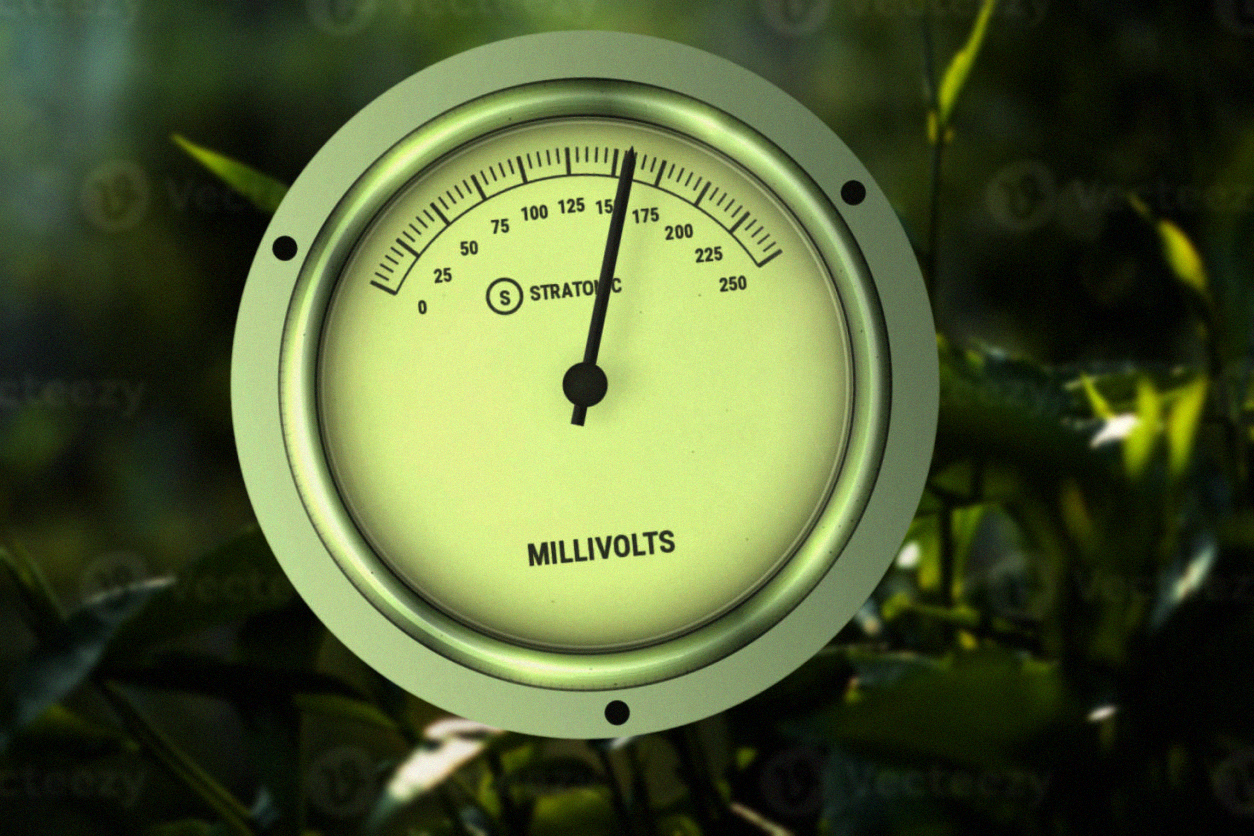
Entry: 157.5 mV
